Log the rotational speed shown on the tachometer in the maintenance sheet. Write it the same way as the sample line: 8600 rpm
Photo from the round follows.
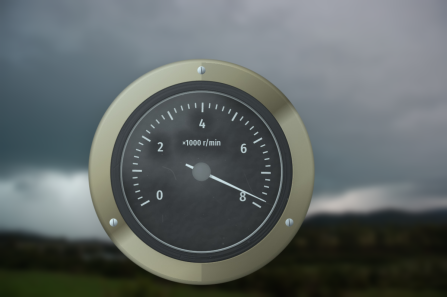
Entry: 7800 rpm
